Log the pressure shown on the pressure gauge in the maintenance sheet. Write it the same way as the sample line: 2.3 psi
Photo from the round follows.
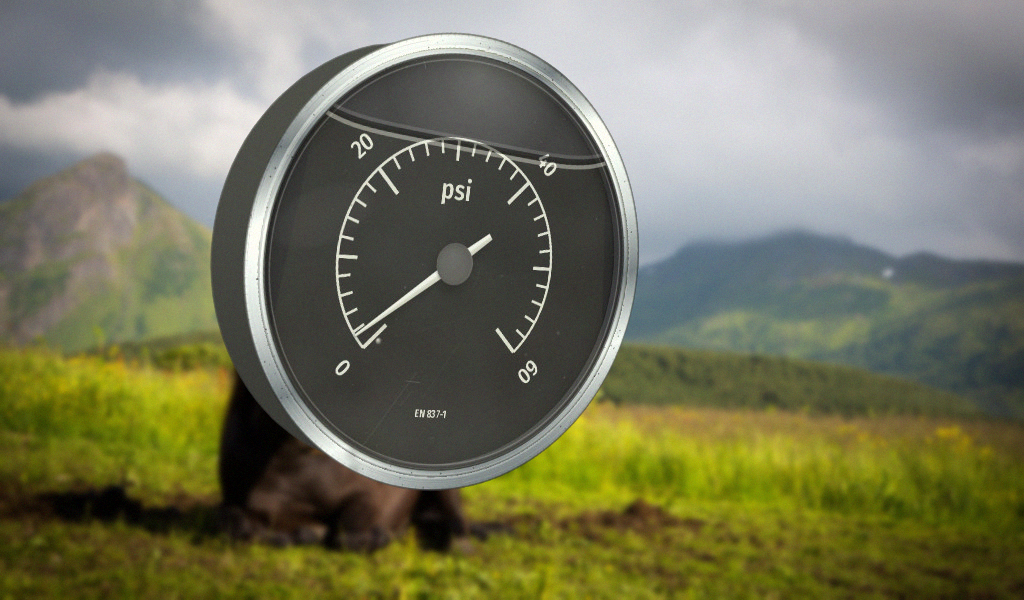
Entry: 2 psi
